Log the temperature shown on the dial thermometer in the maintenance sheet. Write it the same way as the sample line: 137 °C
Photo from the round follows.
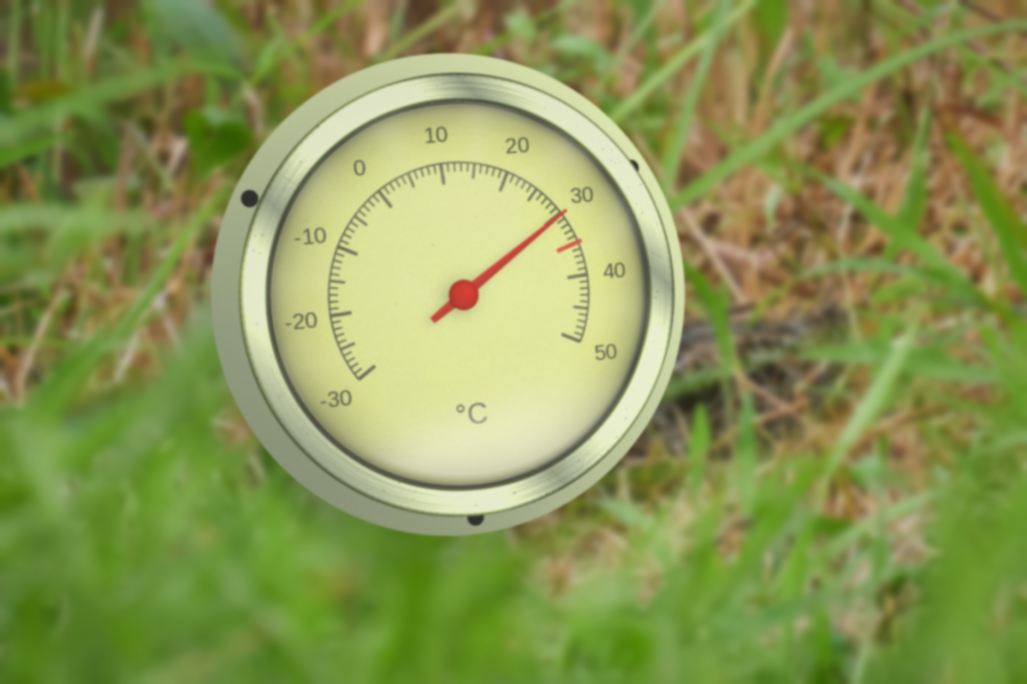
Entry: 30 °C
